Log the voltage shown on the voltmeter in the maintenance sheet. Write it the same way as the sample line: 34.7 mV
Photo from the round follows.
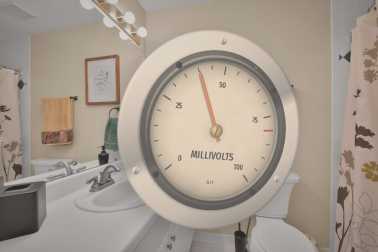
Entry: 40 mV
